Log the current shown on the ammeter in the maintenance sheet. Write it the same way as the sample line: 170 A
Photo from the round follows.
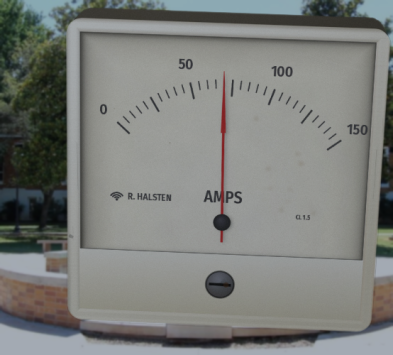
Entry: 70 A
